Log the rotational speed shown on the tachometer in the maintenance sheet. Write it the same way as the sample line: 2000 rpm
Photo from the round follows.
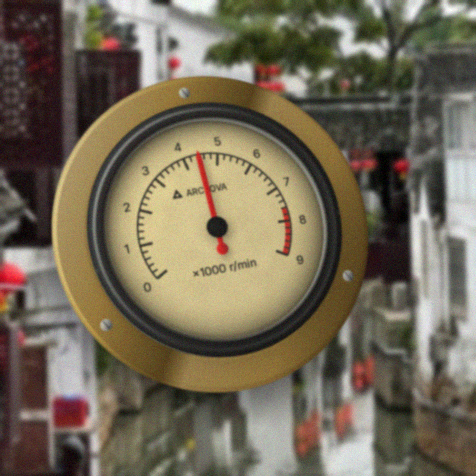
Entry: 4400 rpm
